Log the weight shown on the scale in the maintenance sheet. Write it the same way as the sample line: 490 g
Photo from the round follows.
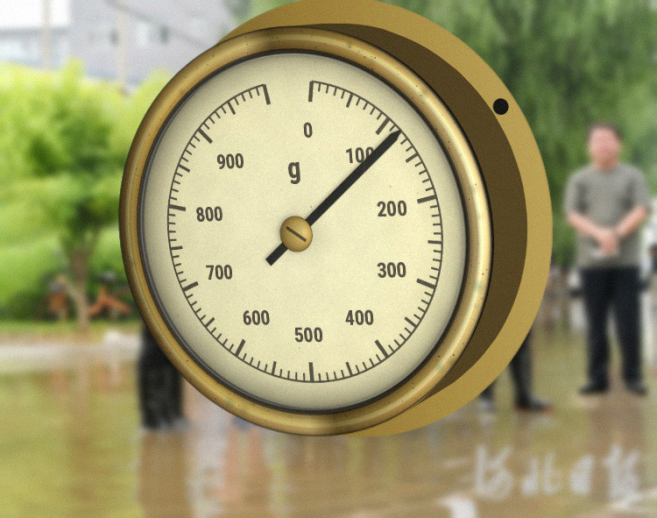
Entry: 120 g
